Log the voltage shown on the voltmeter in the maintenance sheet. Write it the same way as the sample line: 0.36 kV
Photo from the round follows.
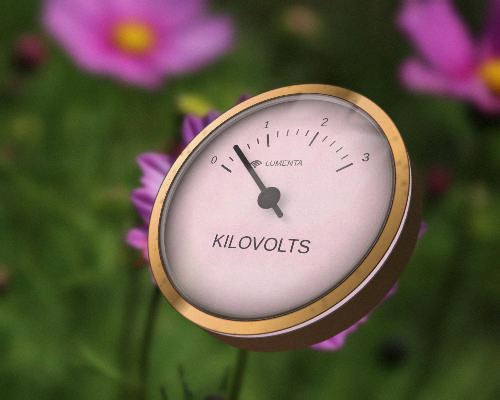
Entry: 0.4 kV
